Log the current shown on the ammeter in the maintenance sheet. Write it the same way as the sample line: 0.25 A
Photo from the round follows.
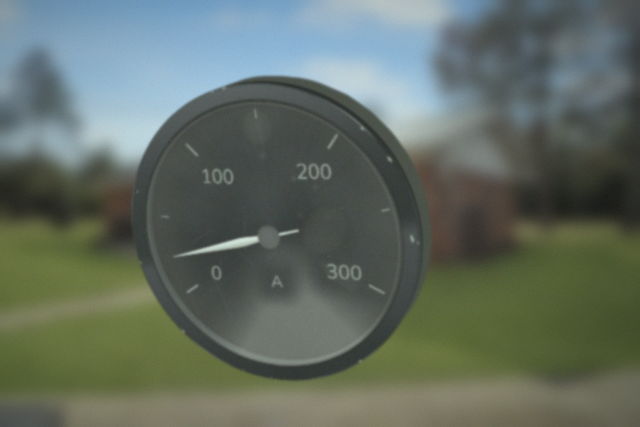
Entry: 25 A
